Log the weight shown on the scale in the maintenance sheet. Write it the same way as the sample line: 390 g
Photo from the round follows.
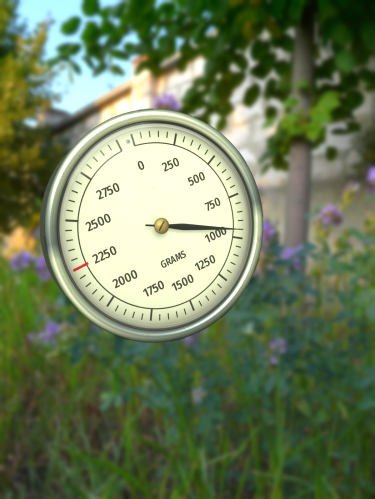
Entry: 950 g
